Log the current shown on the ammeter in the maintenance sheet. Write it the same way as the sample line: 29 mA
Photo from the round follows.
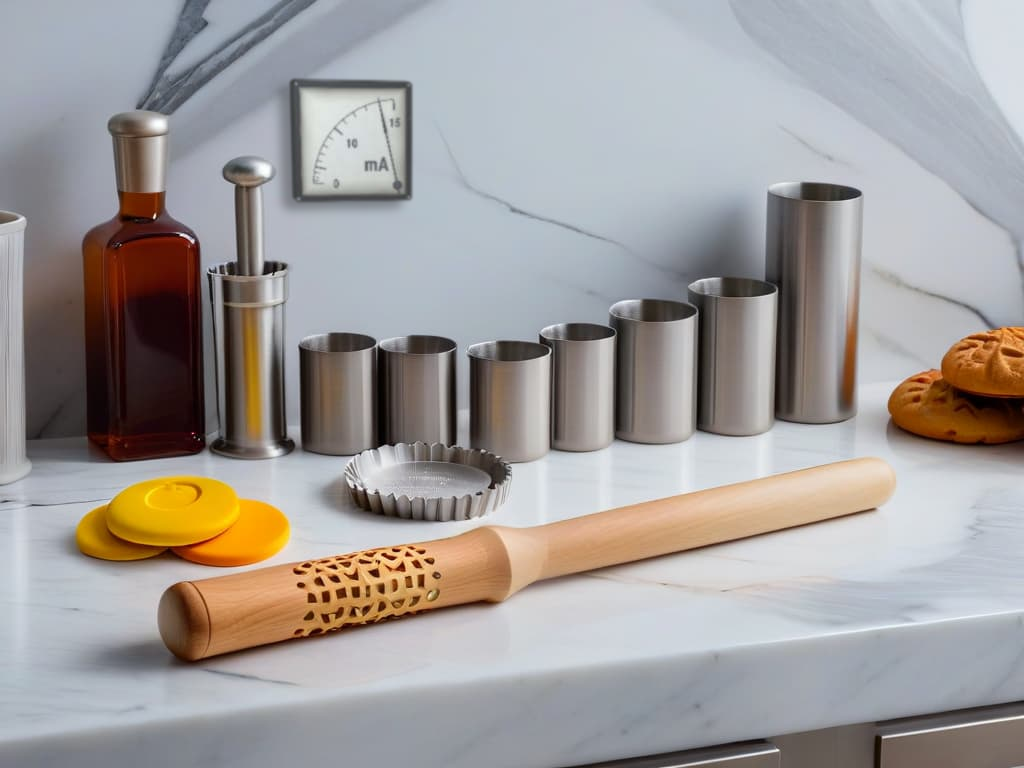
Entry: 14 mA
